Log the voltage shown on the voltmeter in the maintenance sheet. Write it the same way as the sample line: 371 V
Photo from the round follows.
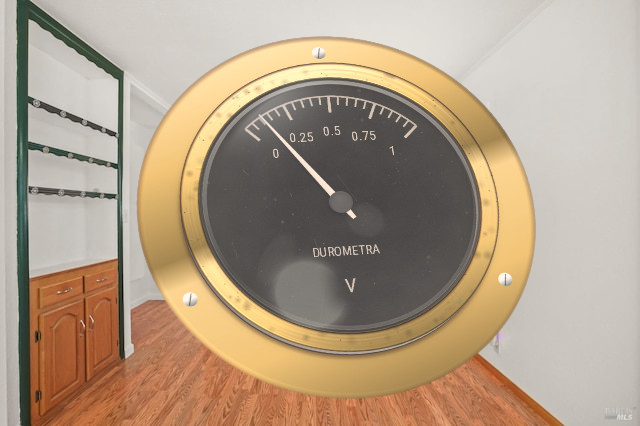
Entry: 0.1 V
